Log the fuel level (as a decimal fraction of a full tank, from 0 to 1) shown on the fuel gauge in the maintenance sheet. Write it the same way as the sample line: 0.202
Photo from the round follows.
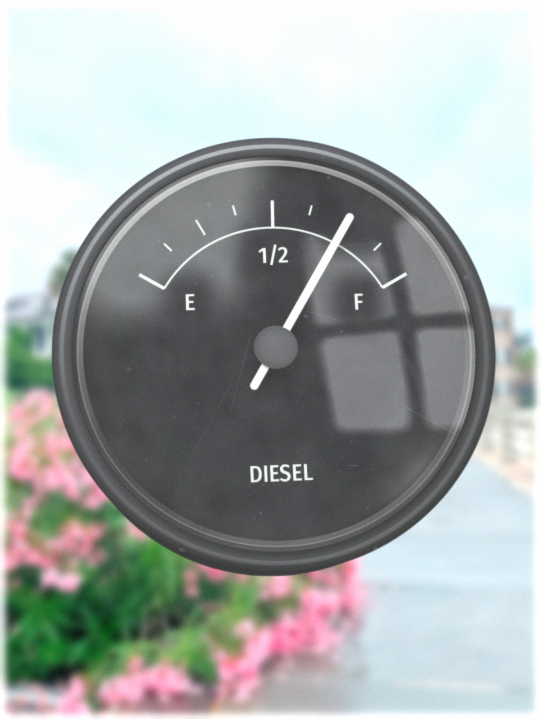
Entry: 0.75
